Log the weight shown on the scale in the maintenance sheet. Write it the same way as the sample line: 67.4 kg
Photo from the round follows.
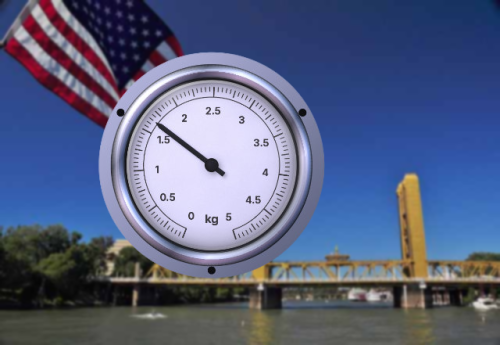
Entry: 1.65 kg
